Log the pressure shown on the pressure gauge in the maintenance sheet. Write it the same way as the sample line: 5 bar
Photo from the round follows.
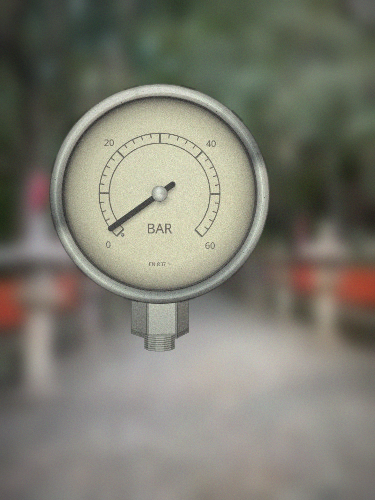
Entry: 2 bar
